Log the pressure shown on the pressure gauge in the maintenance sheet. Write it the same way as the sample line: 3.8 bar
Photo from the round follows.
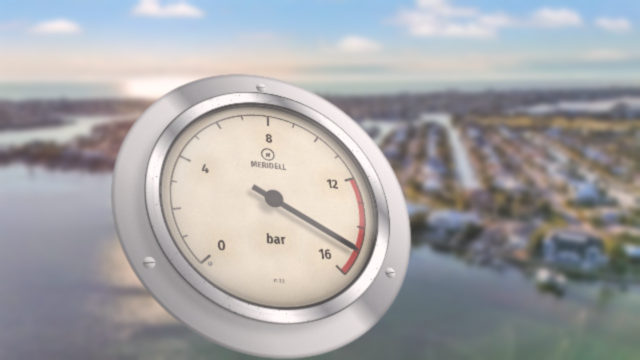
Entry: 15 bar
